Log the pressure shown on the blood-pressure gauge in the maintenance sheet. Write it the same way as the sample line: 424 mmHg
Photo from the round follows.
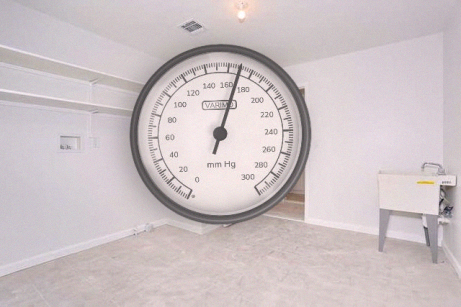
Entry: 170 mmHg
